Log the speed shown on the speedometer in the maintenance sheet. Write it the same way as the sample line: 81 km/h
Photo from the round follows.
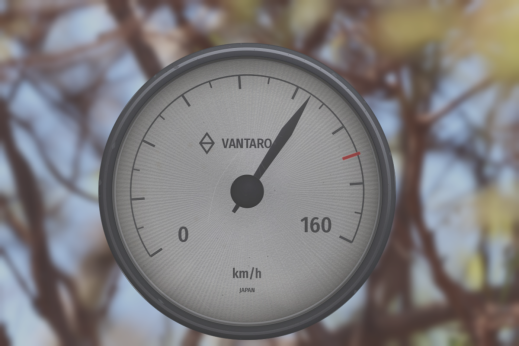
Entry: 105 km/h
